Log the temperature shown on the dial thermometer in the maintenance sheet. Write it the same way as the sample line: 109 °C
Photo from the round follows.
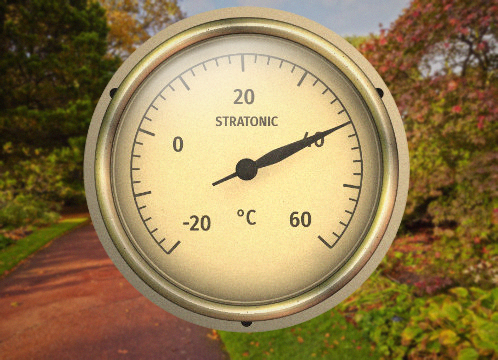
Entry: 40 °C
